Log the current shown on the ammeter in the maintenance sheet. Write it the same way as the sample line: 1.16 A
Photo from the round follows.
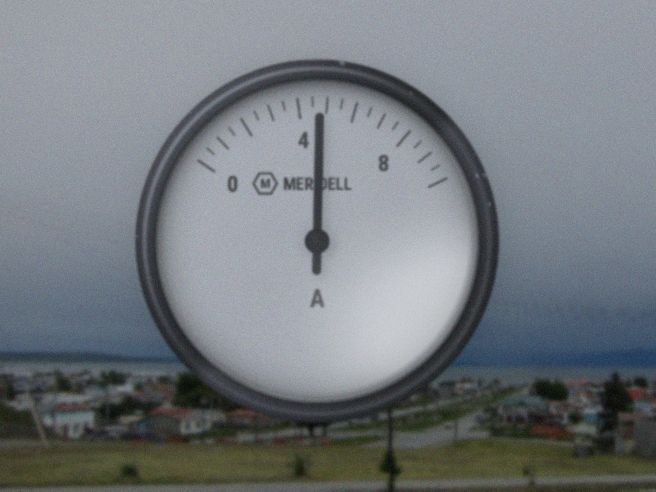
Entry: 4.75 A
